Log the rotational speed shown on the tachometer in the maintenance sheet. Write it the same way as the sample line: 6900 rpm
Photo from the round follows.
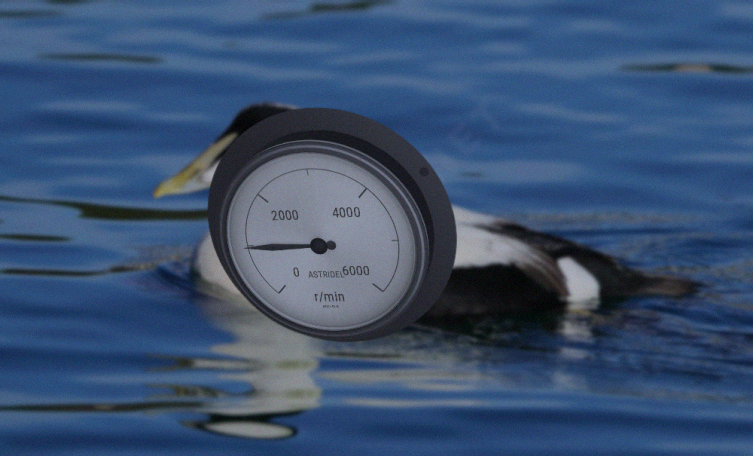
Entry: 1000 rpm
